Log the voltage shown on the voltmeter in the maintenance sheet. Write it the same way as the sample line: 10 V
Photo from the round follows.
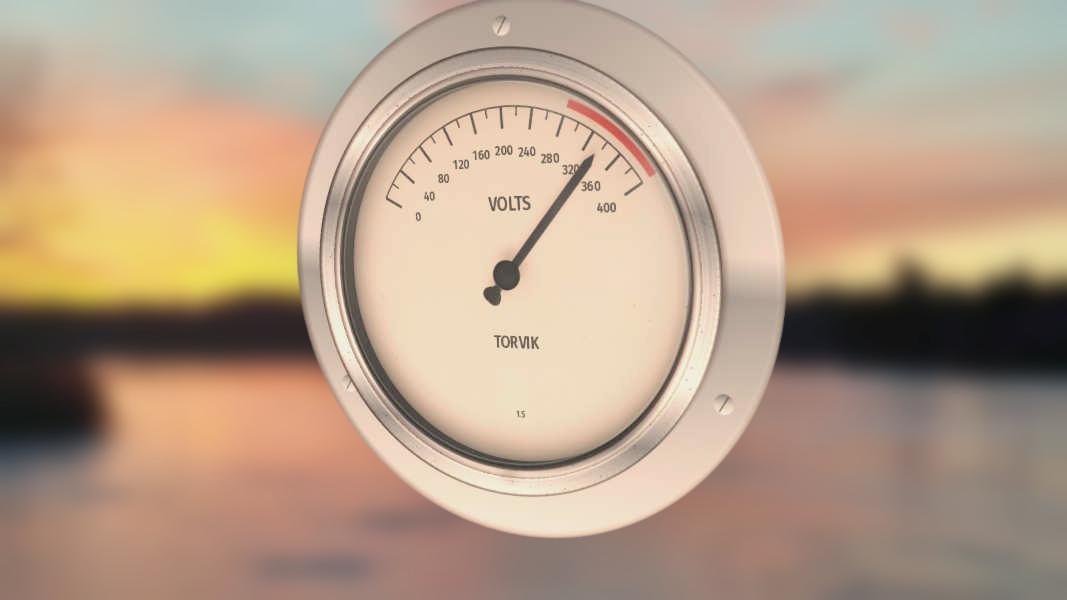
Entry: 340 V
